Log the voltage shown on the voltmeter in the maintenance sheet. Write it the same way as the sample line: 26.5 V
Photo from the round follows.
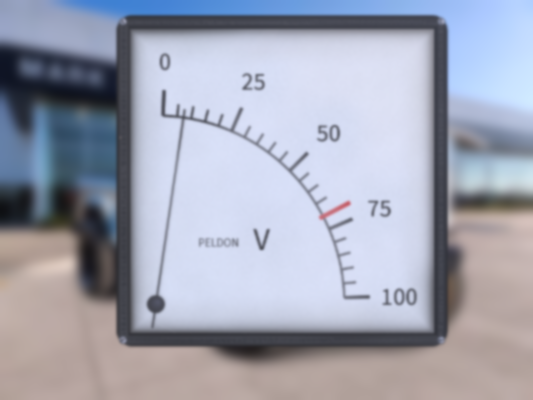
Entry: 7.5 V
